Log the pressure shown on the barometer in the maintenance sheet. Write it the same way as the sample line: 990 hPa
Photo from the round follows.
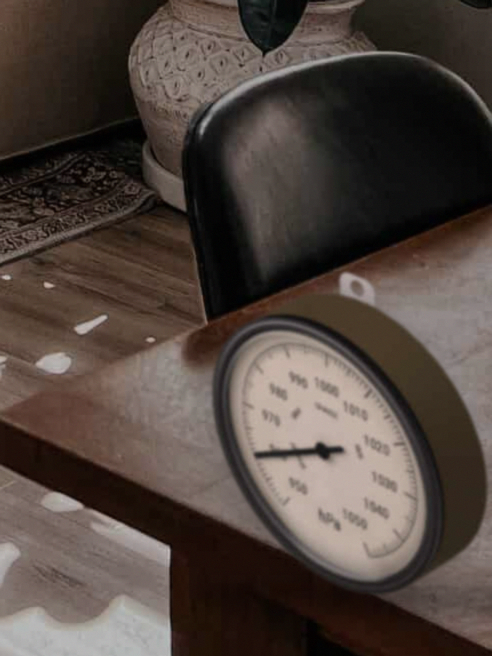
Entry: 960 hPa
